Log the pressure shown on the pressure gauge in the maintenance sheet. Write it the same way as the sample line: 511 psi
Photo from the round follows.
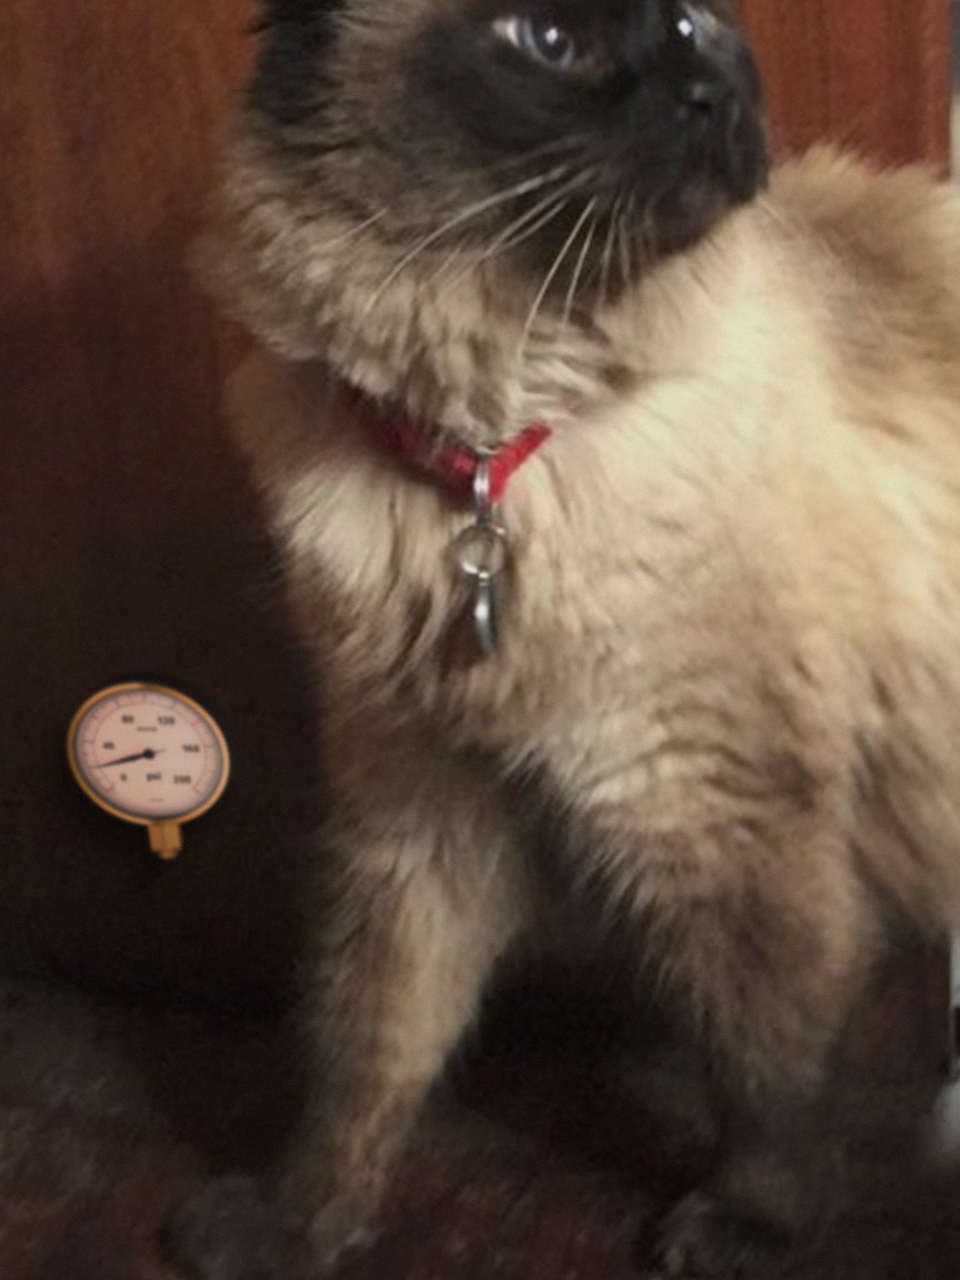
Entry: 20 psi
